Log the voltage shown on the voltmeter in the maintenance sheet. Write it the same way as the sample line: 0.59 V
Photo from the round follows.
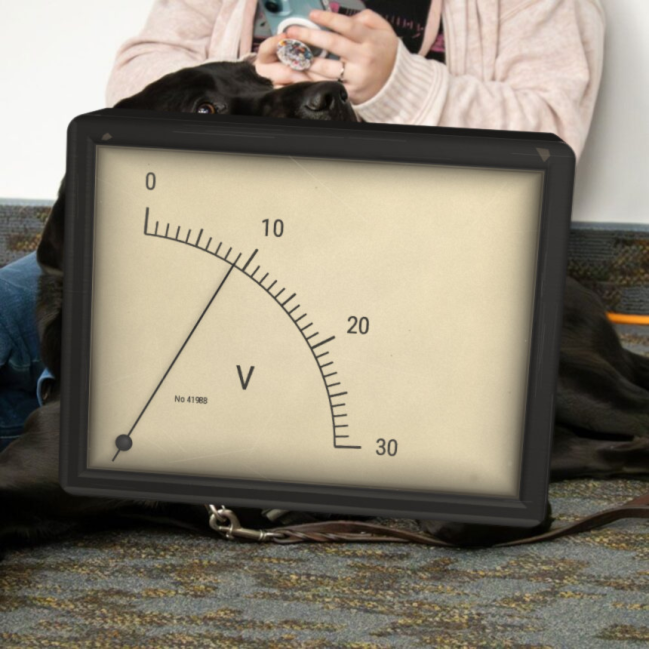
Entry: 9 V
